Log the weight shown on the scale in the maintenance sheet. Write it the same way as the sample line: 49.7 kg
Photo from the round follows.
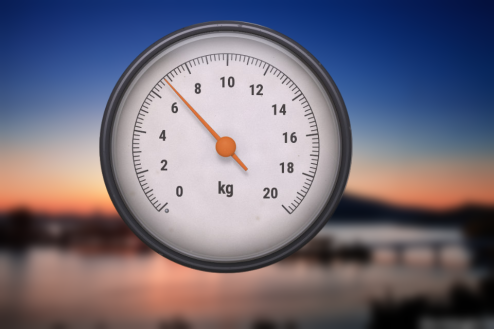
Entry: 6.8 kg
